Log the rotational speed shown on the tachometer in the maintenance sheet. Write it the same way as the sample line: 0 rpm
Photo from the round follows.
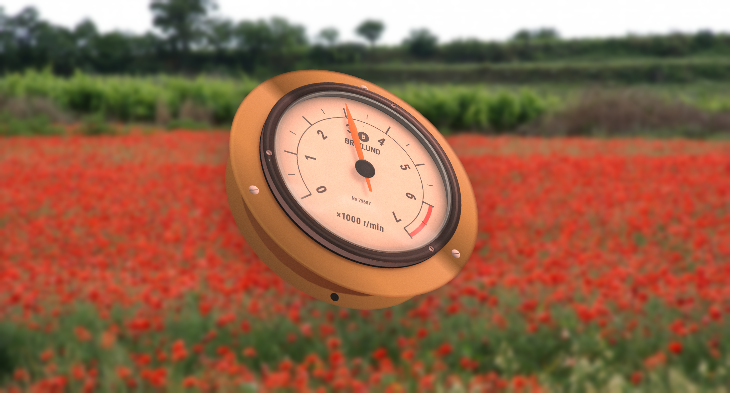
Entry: 3000 rpm
